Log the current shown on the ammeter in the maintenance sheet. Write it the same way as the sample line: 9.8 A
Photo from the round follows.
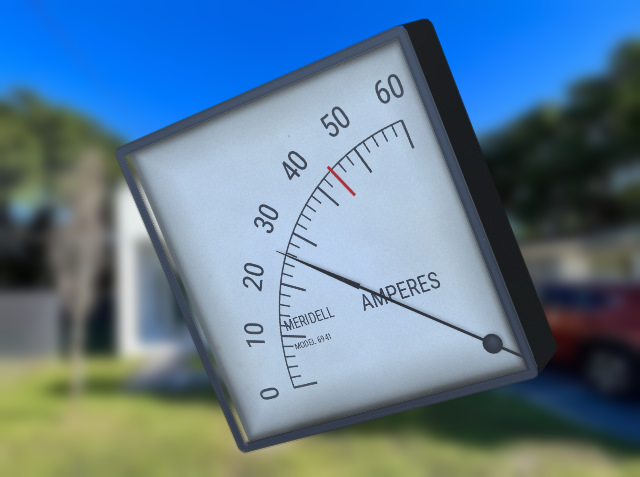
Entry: 26 A
